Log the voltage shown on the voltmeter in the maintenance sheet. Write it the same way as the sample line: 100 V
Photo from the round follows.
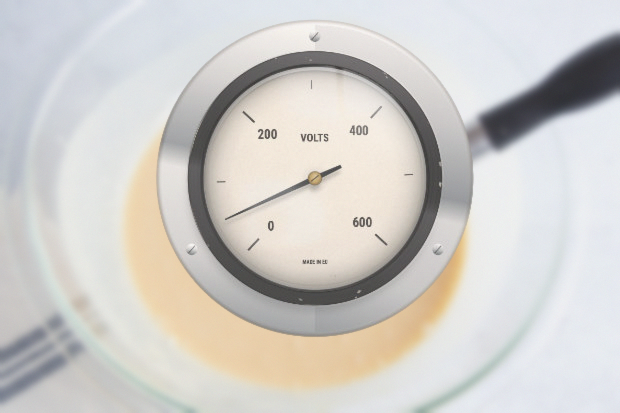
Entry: 50 V
